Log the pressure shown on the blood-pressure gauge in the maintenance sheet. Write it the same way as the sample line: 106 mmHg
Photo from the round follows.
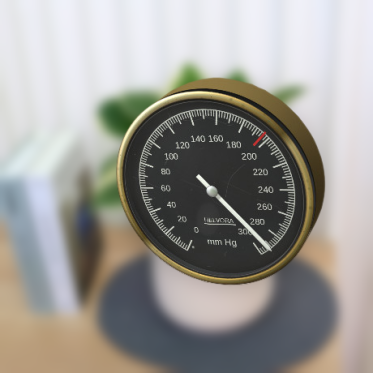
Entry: 290 mmHg
